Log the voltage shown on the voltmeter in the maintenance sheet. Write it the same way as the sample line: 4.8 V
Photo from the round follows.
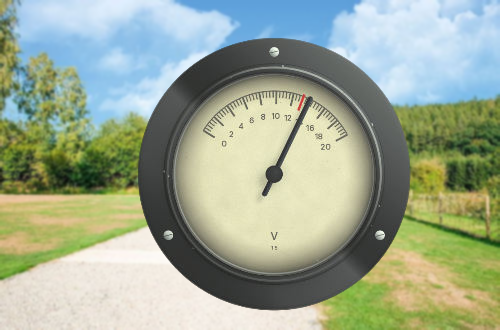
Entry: 14 V
